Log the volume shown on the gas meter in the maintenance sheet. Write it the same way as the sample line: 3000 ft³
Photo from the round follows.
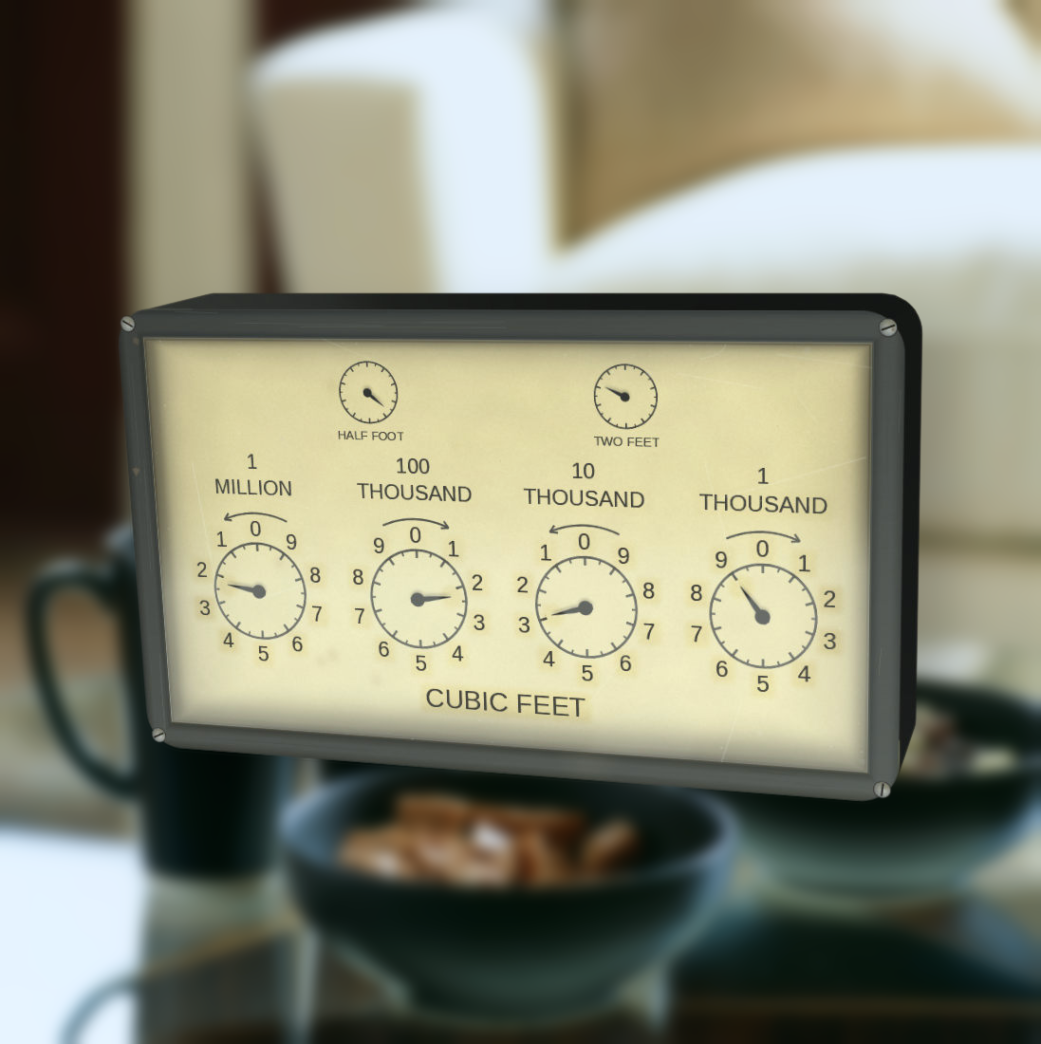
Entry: 222900 ft³
